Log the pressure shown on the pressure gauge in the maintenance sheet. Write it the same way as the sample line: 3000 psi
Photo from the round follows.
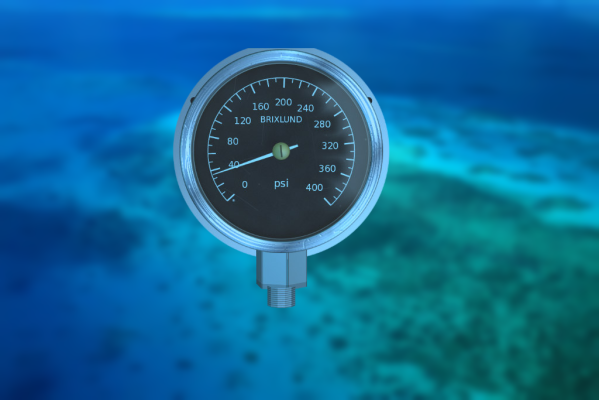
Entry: 35 psi
